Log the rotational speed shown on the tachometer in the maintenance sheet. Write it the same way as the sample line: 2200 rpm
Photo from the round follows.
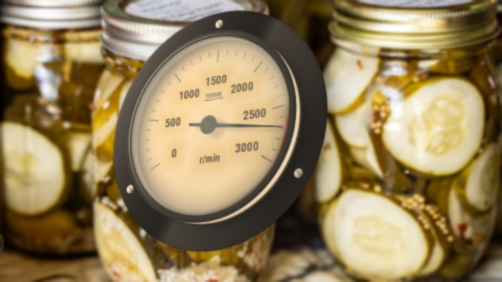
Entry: 2700 rpm
